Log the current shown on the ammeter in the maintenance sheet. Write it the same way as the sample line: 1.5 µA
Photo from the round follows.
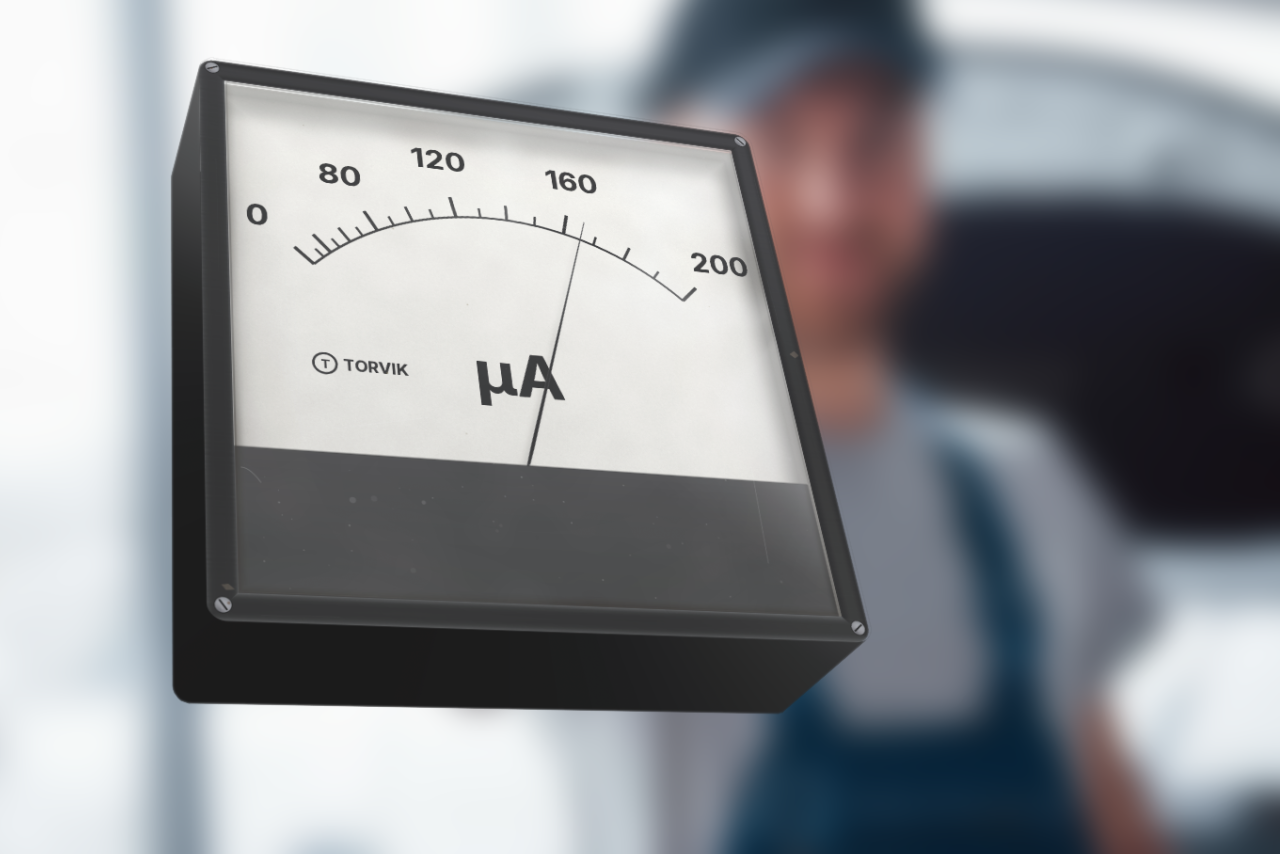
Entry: 165 µA
